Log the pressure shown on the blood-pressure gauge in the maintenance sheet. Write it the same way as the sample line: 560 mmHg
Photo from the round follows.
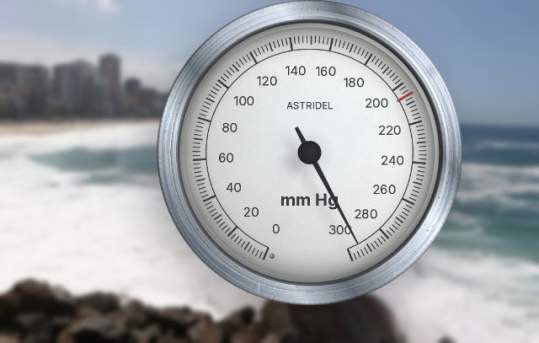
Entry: 294 mmHg
